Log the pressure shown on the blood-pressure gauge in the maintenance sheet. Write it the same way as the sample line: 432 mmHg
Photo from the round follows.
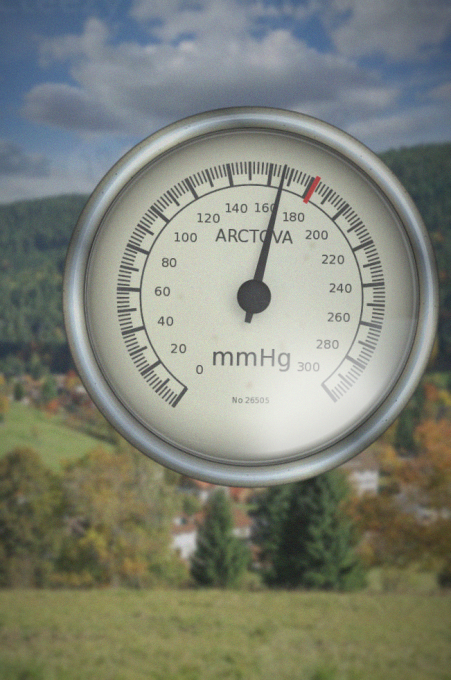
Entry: 166 mmHg
